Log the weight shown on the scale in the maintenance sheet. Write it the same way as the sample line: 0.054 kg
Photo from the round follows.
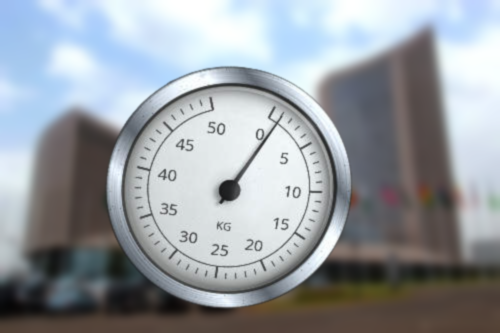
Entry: 1 kg
